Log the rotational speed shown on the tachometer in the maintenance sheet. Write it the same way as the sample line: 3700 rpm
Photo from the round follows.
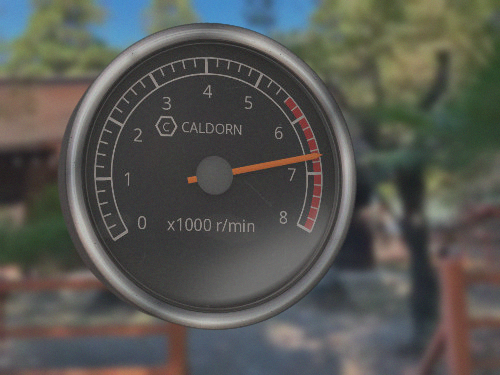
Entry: 6700 rpm
